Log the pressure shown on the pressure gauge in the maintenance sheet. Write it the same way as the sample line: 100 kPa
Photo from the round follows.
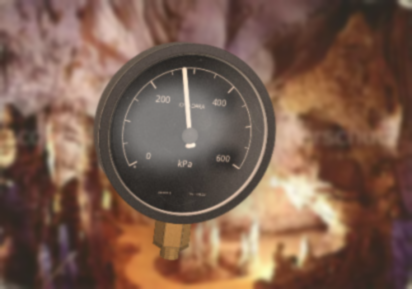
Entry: 275 kPa
